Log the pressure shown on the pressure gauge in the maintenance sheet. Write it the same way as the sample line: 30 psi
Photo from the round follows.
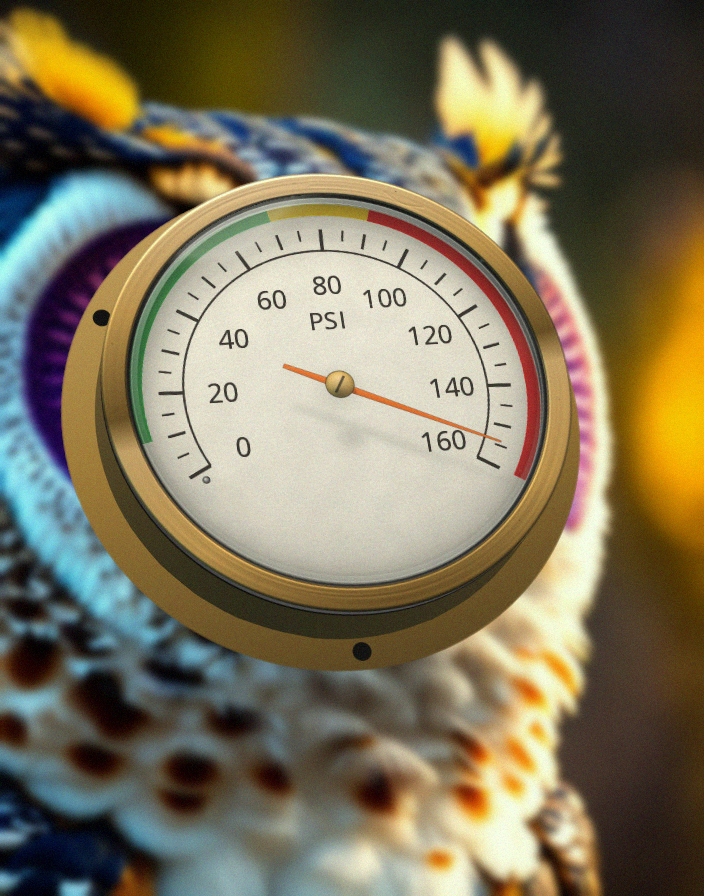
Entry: 155 psi
